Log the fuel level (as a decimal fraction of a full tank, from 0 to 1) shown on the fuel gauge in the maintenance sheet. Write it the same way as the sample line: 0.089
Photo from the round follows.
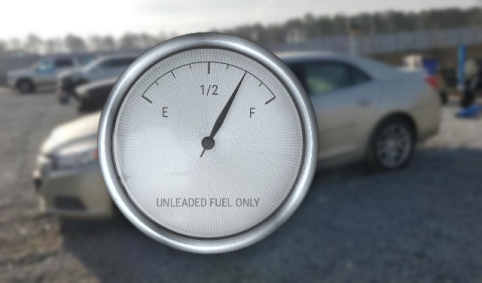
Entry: 0.75
